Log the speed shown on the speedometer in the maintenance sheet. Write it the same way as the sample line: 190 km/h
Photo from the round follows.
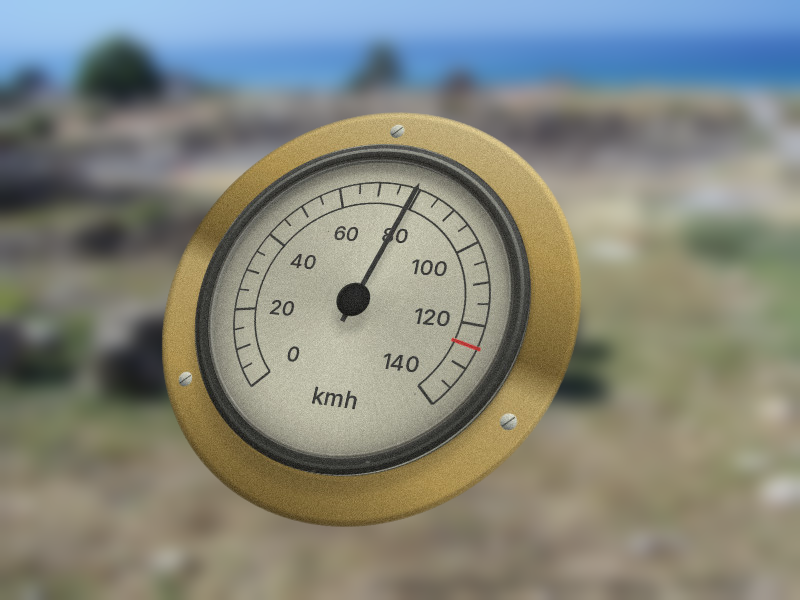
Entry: 80 km/h
